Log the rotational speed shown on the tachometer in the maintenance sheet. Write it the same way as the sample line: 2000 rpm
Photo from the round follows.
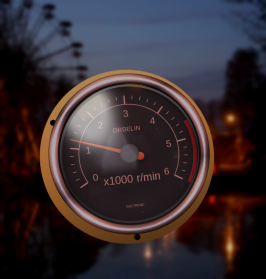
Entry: 1200 rpm
